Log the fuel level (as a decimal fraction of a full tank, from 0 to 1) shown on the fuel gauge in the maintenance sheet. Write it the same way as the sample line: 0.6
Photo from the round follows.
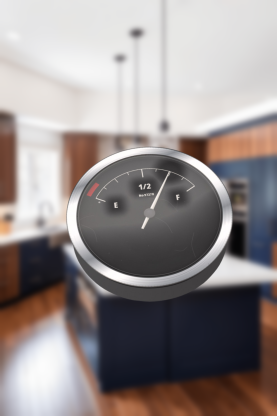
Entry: 0.75
